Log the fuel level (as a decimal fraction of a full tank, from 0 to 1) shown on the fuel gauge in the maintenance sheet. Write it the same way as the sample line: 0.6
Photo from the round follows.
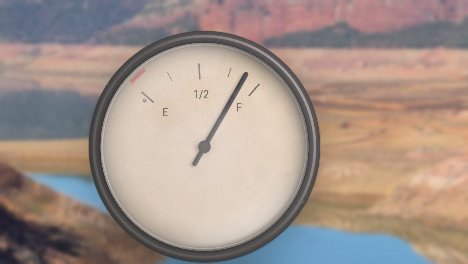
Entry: 0.875
